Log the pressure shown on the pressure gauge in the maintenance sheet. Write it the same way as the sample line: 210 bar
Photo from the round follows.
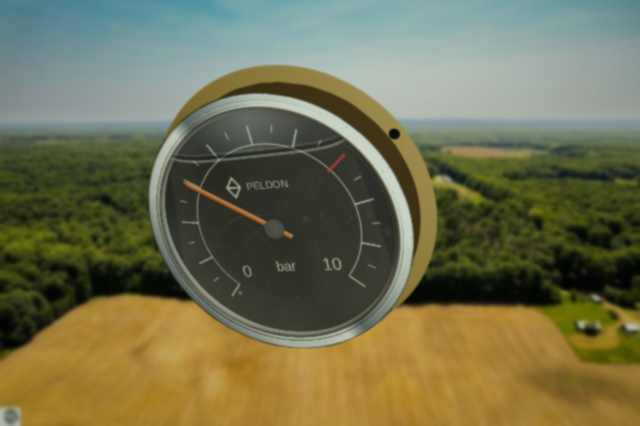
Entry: 3 bar
